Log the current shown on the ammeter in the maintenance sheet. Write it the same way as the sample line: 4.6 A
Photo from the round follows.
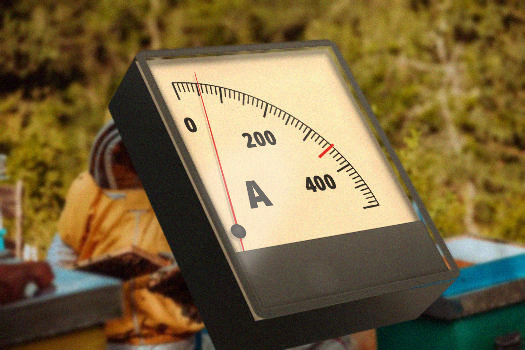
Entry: 50 A
